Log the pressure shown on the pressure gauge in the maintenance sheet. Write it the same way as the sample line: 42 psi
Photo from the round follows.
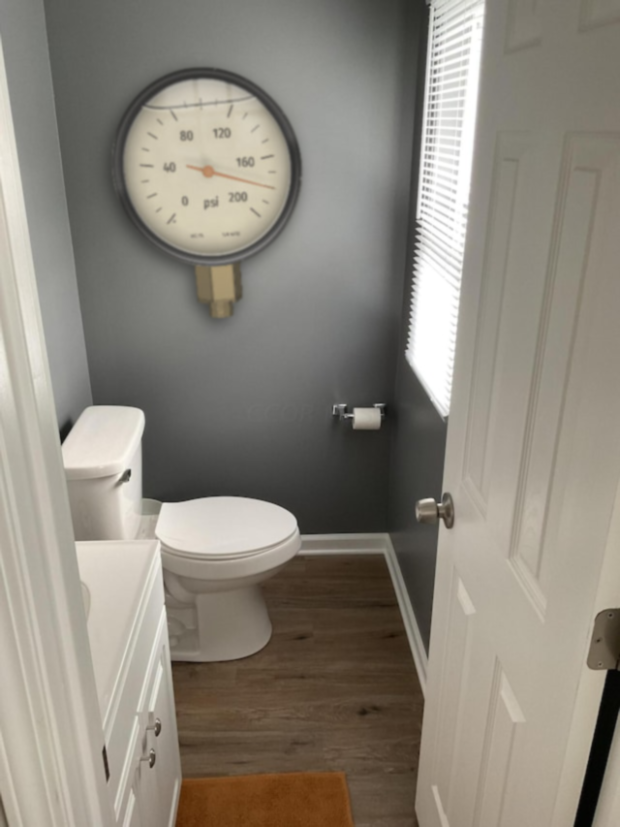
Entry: 180 psi
